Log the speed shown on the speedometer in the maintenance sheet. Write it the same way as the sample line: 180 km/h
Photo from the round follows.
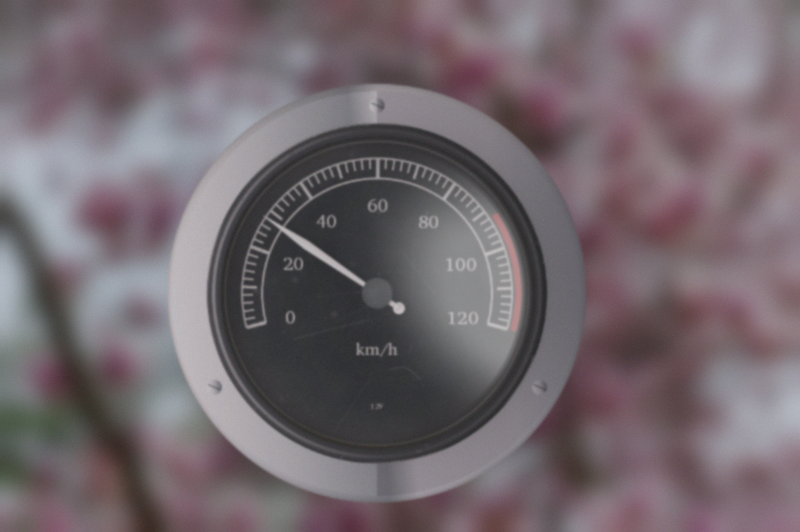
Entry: 28 km/h
